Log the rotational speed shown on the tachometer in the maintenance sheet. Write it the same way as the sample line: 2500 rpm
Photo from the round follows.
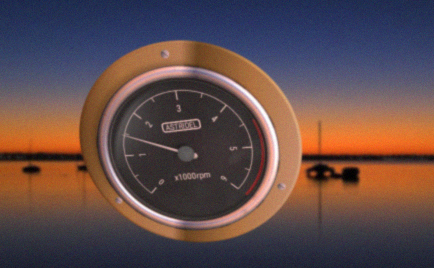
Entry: 1500 rpm
